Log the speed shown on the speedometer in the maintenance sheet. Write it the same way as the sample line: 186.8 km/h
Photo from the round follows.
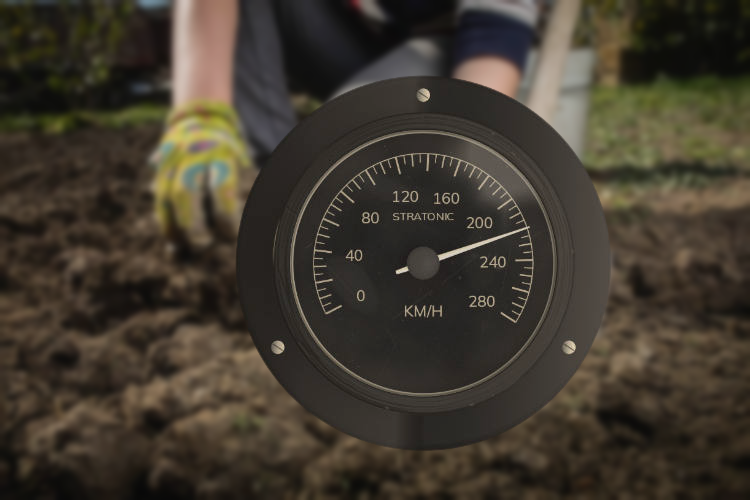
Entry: 220 km/h
